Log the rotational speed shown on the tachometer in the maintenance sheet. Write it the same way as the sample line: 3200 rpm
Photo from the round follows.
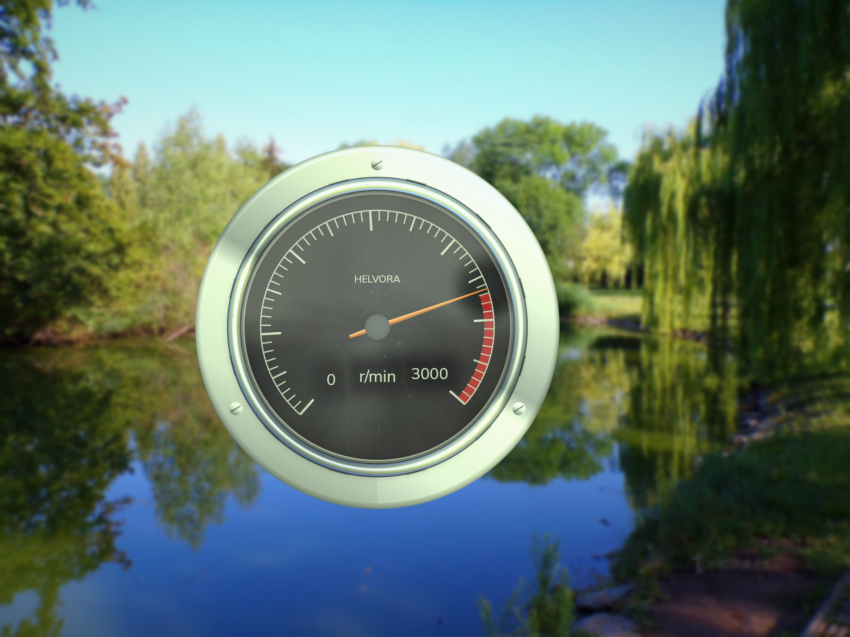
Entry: 2325 rpm
